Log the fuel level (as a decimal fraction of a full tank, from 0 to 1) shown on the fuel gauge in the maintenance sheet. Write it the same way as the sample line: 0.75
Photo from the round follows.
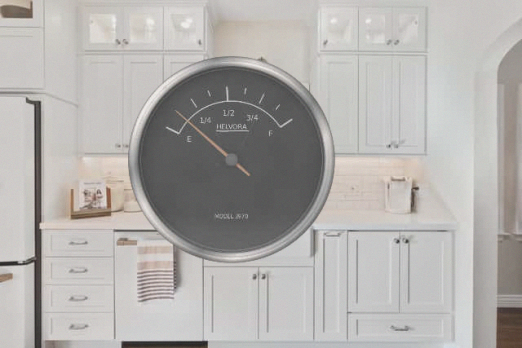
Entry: 0.125
